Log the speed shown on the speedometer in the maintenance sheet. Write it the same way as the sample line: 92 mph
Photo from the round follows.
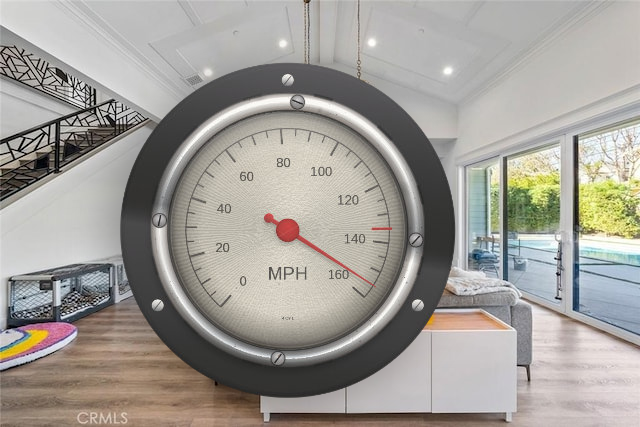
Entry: 155 mph
